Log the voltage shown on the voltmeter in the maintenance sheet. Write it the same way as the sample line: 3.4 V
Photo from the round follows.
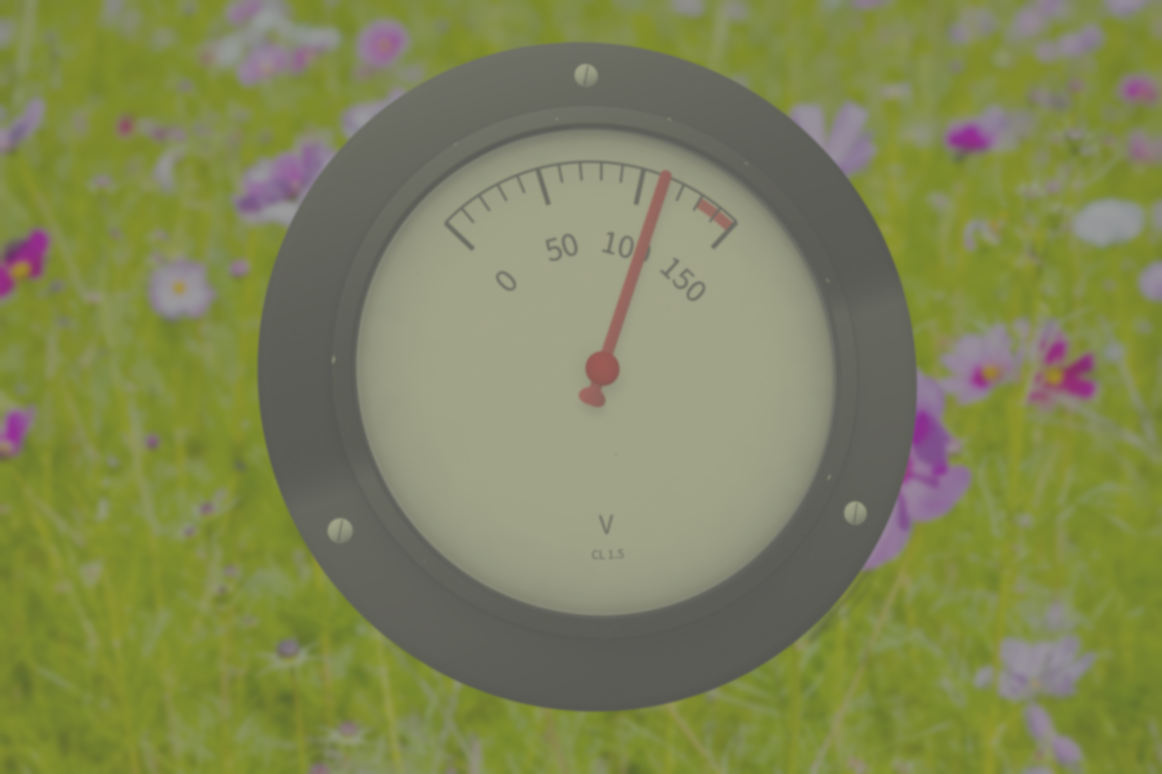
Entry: 110 V
